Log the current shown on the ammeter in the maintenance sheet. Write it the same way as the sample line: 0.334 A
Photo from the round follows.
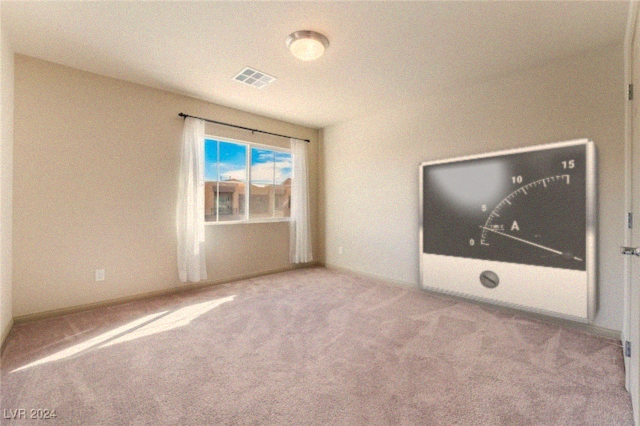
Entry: 2.5 A
